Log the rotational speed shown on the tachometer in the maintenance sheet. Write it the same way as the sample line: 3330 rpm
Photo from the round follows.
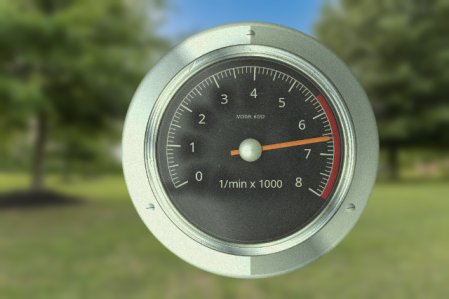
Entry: 6600 rpm
